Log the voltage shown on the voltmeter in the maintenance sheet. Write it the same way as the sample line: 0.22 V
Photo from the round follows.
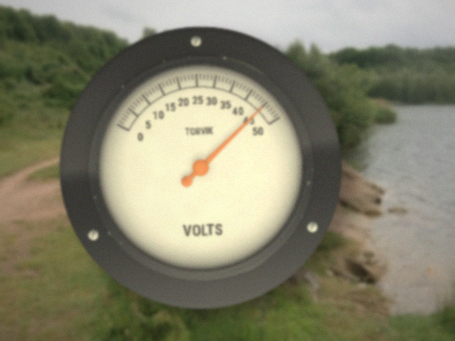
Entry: 45 V
